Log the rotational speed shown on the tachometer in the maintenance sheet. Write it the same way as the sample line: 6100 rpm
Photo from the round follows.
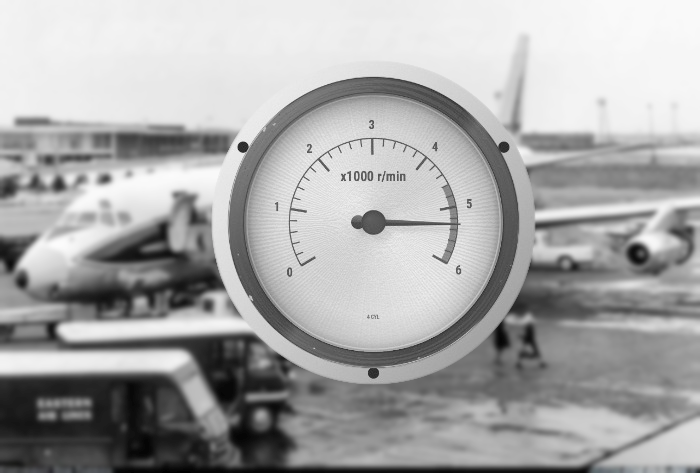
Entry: 5300 rpm
